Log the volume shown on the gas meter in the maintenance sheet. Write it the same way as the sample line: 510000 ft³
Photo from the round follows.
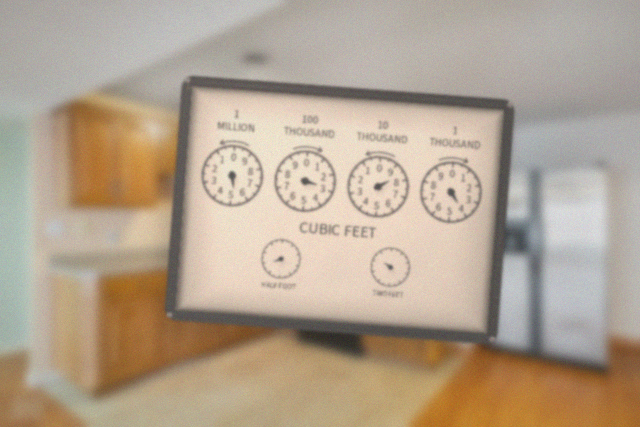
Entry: 528400 ft³
